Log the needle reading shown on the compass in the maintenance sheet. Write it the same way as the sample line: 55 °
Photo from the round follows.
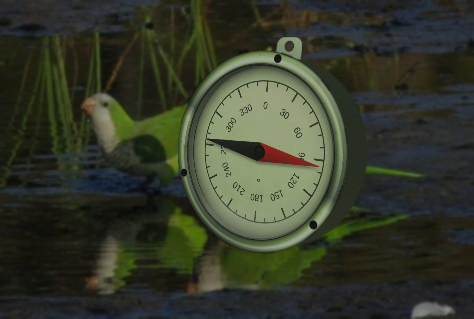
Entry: 95 °
